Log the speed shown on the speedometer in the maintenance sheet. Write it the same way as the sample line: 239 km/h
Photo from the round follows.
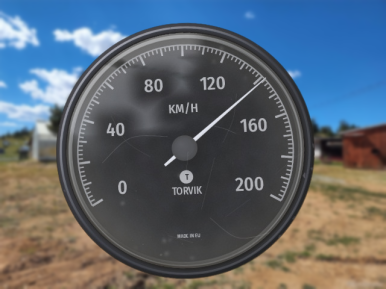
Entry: 142 km/h
